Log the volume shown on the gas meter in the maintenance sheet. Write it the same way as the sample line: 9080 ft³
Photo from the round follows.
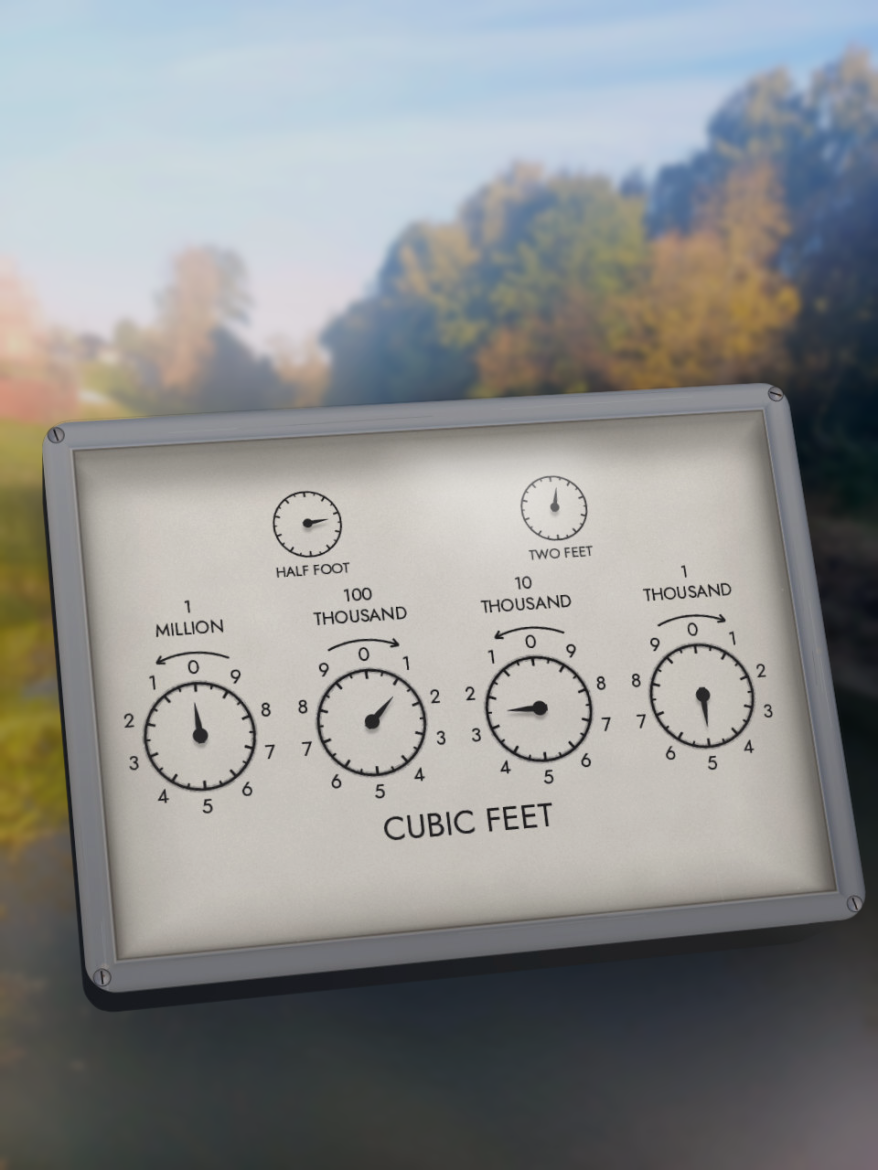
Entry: 12500 ft³
